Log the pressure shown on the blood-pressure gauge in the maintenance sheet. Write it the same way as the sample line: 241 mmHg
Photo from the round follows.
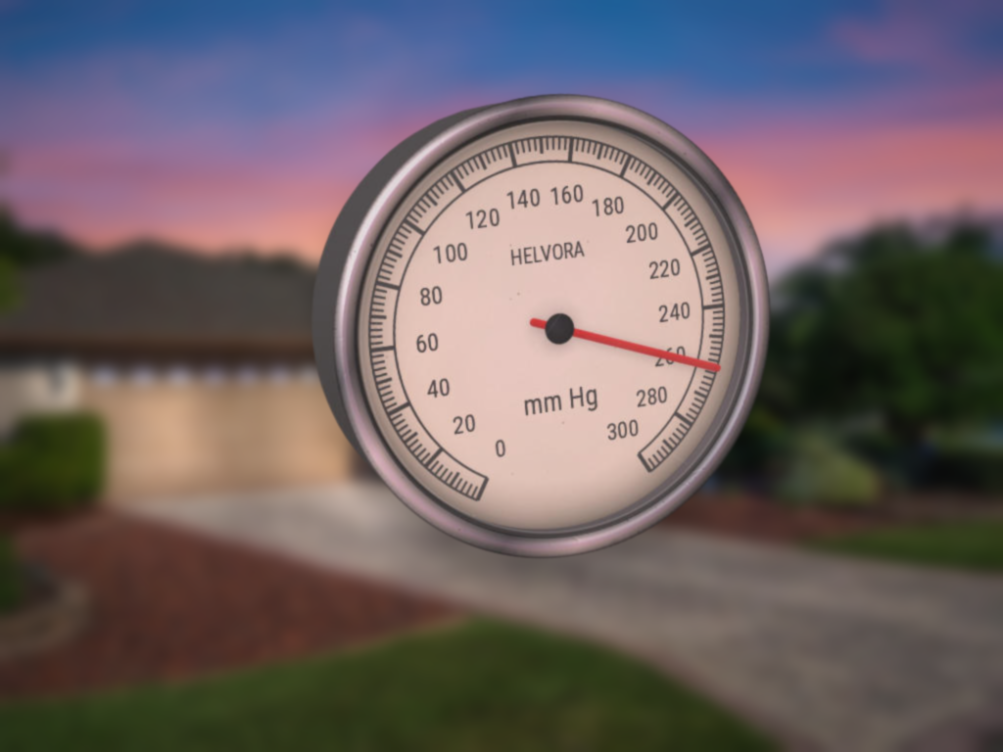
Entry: 260 mmHg
